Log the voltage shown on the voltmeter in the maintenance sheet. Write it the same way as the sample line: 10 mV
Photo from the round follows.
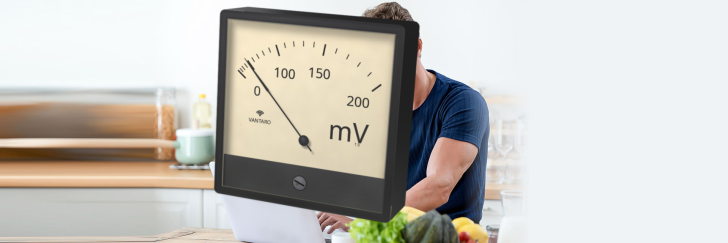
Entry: 50 mV
